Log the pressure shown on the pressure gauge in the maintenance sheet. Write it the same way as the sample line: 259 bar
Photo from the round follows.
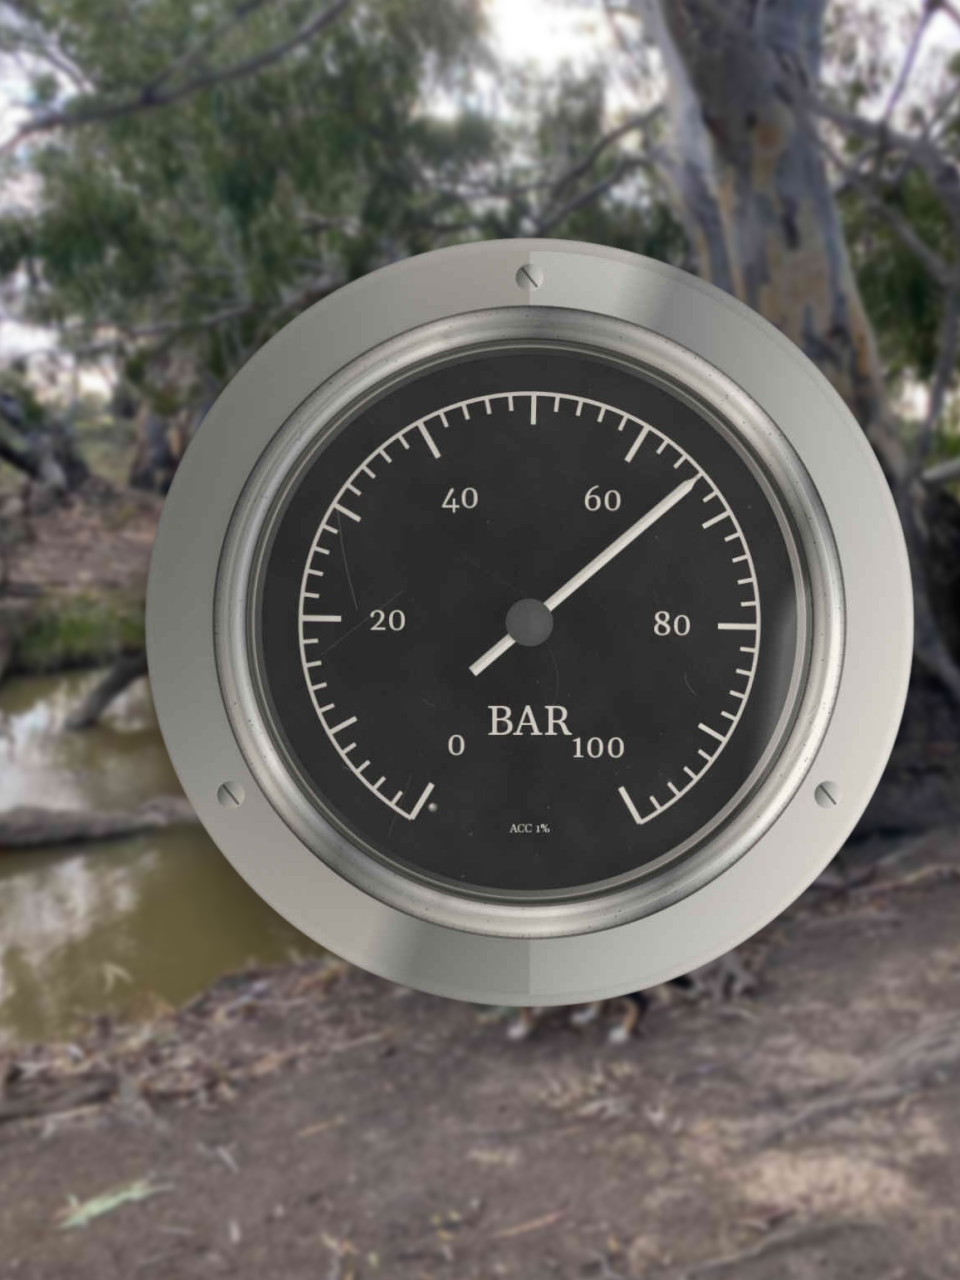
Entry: 66 bar
